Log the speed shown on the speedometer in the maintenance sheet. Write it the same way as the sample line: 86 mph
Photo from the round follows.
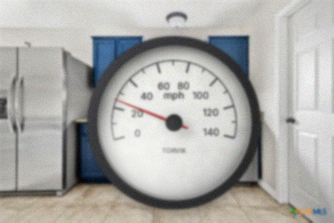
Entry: 25 mph
